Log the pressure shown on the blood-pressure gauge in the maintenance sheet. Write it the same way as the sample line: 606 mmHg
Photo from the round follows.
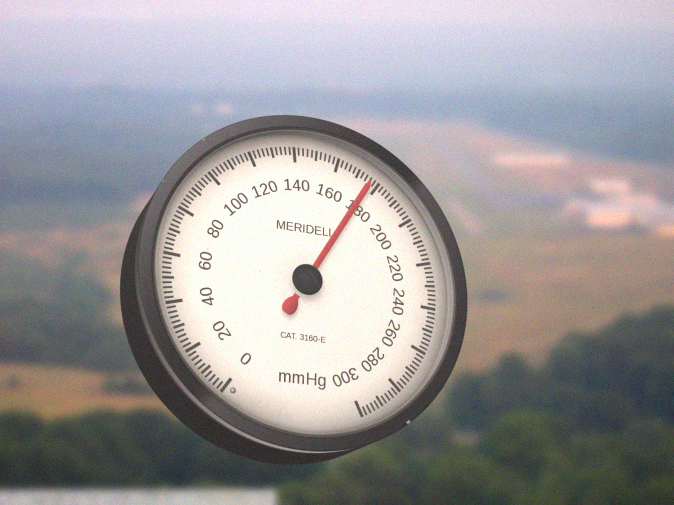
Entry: 176 mmHg
